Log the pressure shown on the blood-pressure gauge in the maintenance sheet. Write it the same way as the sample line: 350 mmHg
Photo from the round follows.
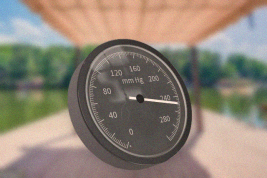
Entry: 250 mmHg
